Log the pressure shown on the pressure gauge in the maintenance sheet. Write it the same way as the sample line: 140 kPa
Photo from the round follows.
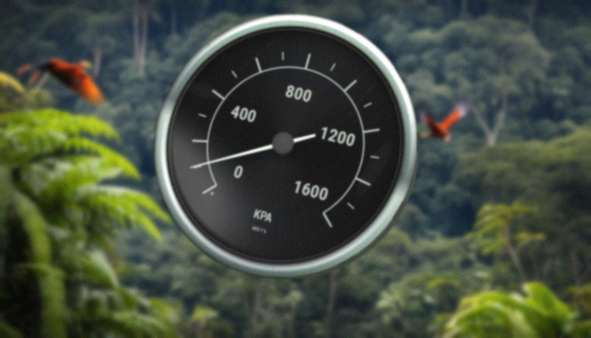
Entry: 100 kPa
